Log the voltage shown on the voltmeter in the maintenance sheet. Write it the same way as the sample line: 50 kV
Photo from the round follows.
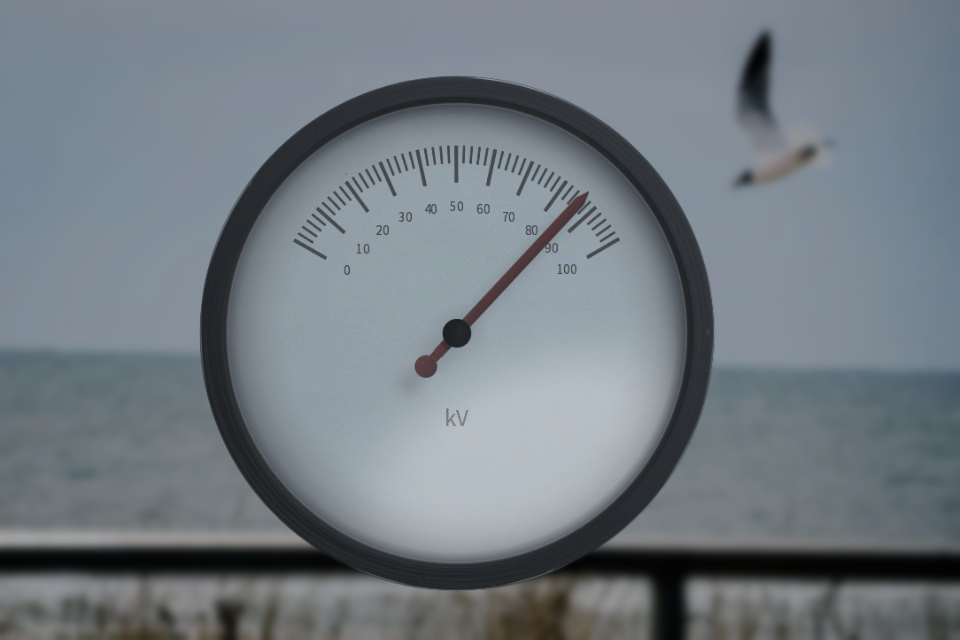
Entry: 86 kV
